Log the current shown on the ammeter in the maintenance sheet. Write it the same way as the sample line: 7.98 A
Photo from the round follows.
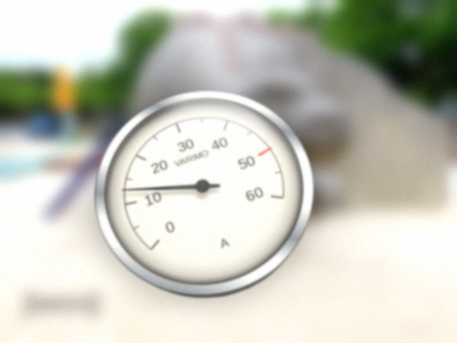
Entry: 12.5 A
